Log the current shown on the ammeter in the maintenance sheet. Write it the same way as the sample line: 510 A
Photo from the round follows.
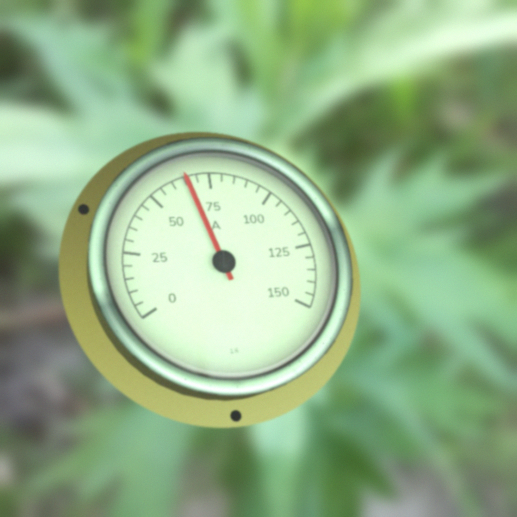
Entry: 65 A
